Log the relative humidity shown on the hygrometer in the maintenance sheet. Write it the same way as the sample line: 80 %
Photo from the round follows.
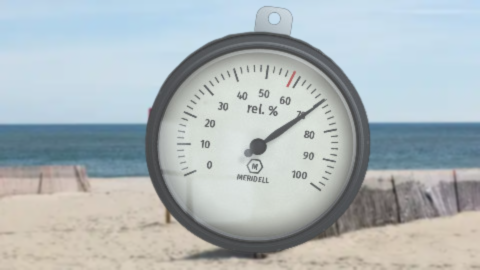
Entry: 70 %
